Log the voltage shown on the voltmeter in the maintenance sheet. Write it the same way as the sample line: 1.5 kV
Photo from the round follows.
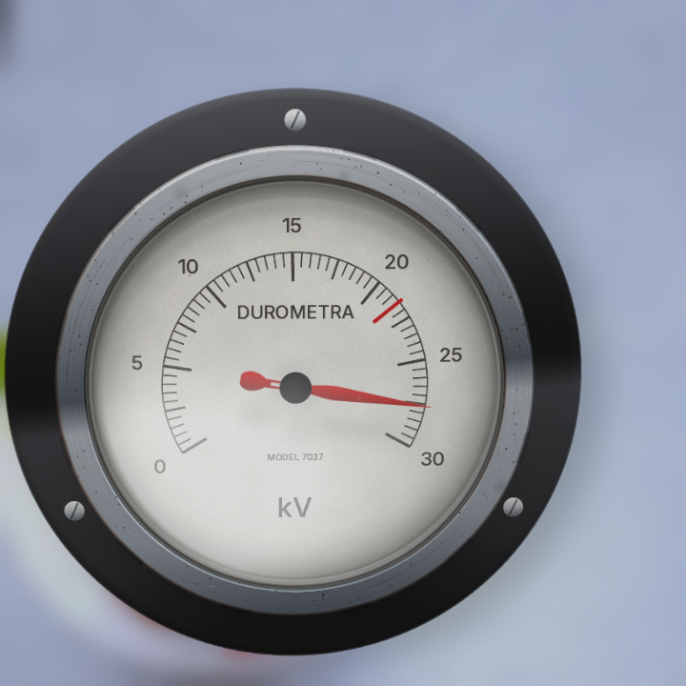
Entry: 27.5 kV
